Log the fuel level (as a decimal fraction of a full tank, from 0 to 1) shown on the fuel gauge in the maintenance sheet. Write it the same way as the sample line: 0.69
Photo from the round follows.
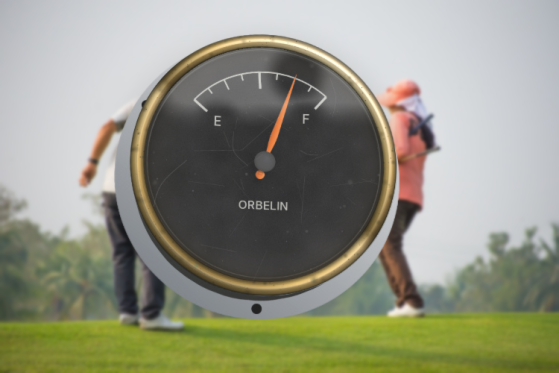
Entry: 0.75
